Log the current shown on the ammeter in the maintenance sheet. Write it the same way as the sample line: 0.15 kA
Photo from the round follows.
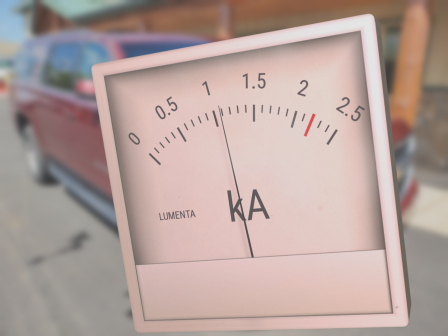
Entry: 1.1 kA
